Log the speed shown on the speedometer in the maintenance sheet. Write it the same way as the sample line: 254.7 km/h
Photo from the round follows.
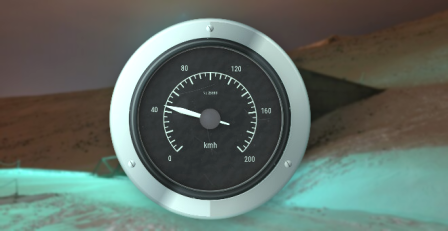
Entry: 45 km/h
